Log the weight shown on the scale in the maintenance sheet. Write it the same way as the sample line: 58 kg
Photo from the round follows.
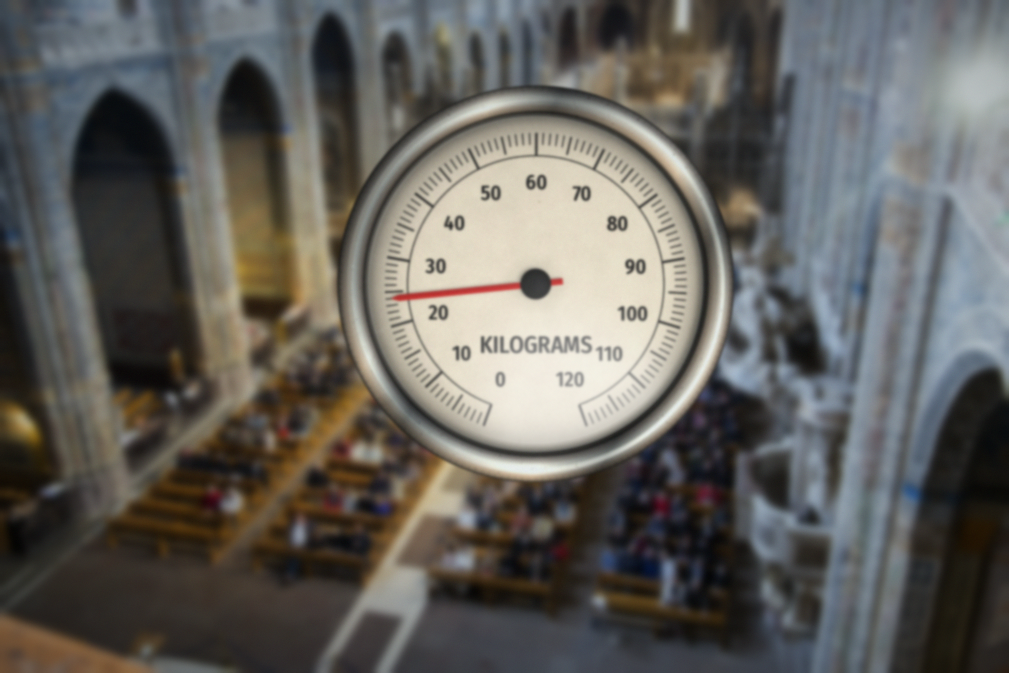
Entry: 24 kg
